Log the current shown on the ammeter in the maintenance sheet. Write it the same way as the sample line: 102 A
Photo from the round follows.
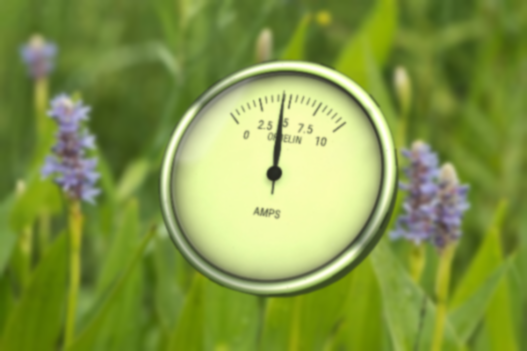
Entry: 4.5 A
